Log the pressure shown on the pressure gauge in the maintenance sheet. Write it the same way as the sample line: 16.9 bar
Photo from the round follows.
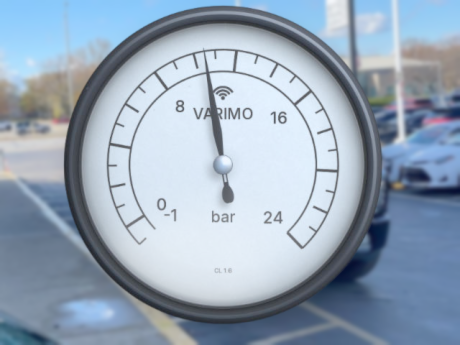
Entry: 10.5 bar
